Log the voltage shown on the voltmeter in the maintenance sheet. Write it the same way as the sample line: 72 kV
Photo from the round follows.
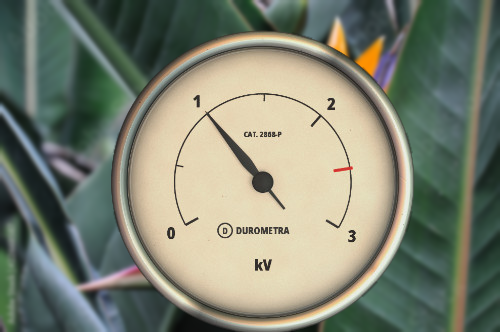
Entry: 1 kV
